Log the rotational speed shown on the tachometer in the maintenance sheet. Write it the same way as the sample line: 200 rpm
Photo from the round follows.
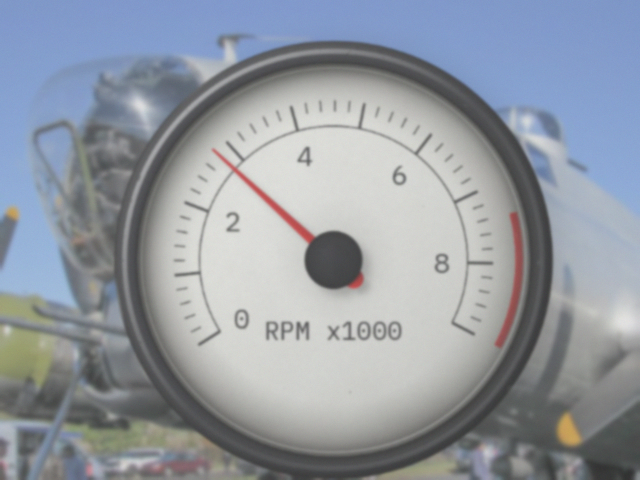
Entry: 2800 rpm
